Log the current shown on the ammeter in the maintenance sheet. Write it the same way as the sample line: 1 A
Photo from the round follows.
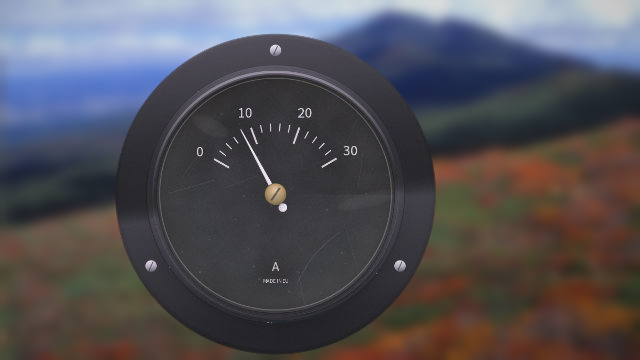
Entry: 8 A
